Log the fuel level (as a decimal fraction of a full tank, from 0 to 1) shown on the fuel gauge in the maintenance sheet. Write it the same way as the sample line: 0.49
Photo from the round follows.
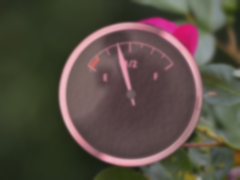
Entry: 0.375
